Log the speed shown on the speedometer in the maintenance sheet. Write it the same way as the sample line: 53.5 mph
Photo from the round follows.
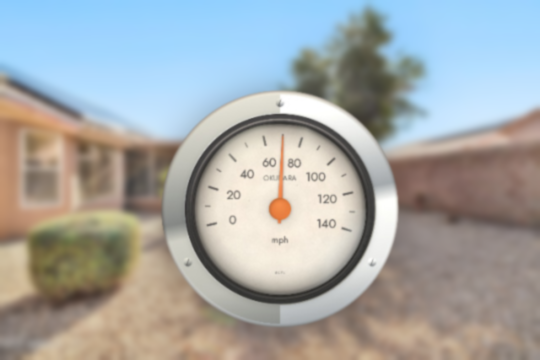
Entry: 70 mph
